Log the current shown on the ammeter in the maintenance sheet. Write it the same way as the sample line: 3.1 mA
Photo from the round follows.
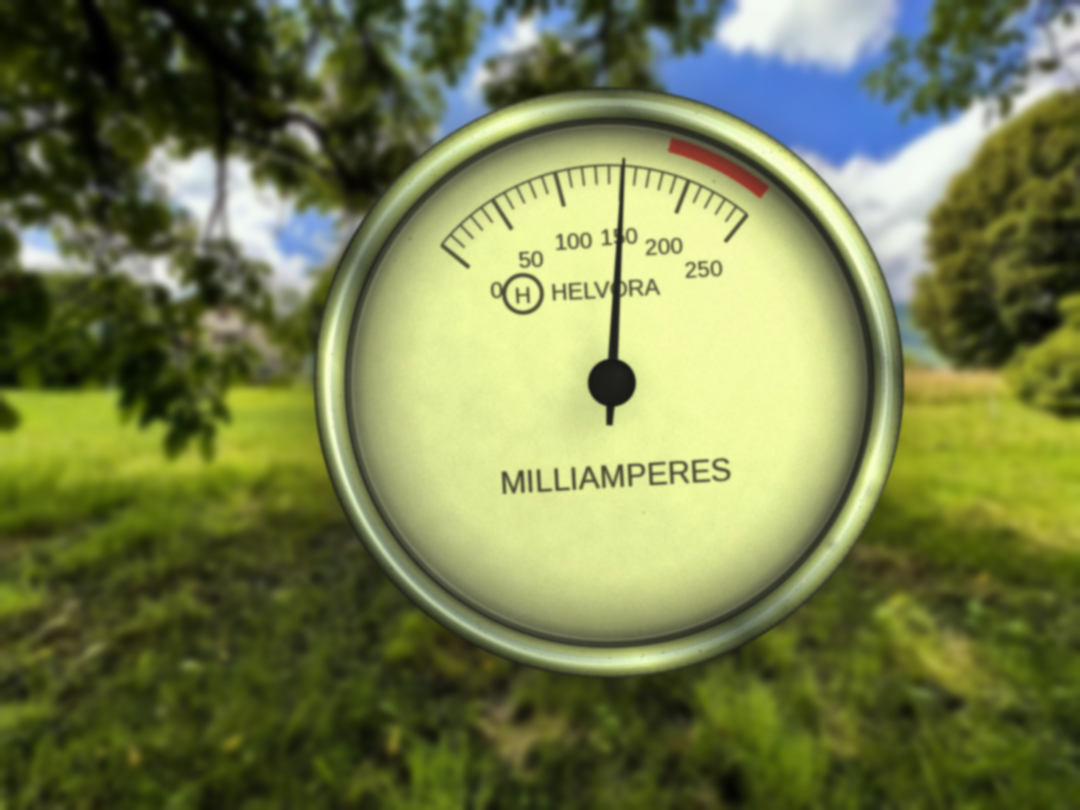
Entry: 150 mA
